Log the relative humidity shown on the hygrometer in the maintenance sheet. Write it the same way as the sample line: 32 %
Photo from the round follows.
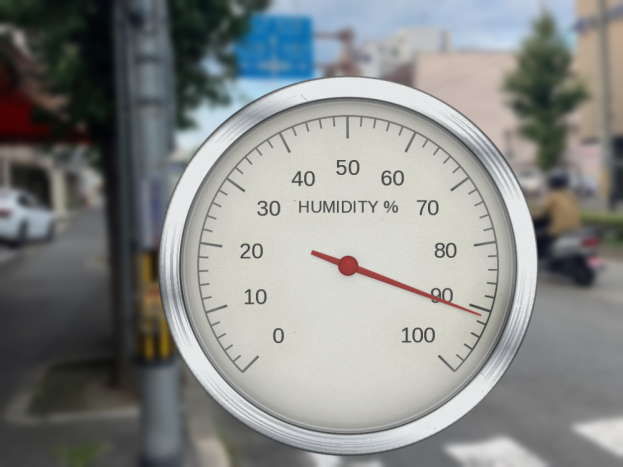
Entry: 91 %
